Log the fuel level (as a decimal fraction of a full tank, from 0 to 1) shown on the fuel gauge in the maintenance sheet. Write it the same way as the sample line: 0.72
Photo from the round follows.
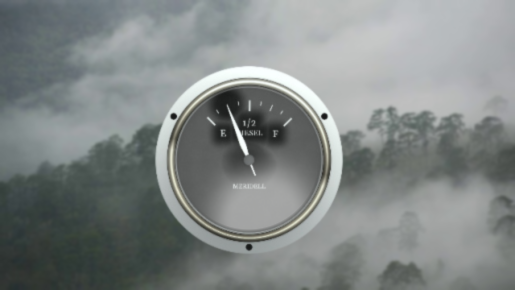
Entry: 0.25
